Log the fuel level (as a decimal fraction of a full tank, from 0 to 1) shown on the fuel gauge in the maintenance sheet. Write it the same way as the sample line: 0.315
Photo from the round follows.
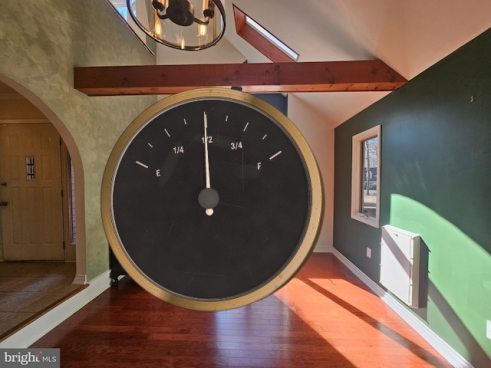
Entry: 0.5
